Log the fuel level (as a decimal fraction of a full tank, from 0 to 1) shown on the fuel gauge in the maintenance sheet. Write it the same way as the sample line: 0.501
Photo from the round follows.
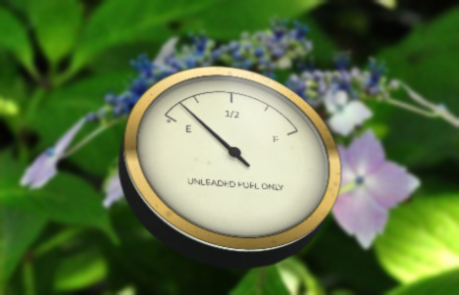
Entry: 0.125
